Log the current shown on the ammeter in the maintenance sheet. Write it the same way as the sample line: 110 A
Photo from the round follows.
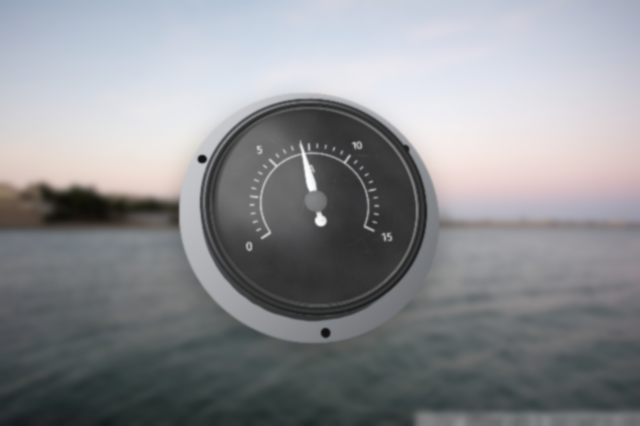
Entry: 7 A
